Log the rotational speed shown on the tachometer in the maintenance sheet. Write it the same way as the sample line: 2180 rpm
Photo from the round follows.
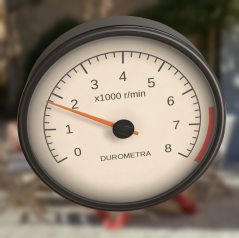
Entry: 1800 rpm
